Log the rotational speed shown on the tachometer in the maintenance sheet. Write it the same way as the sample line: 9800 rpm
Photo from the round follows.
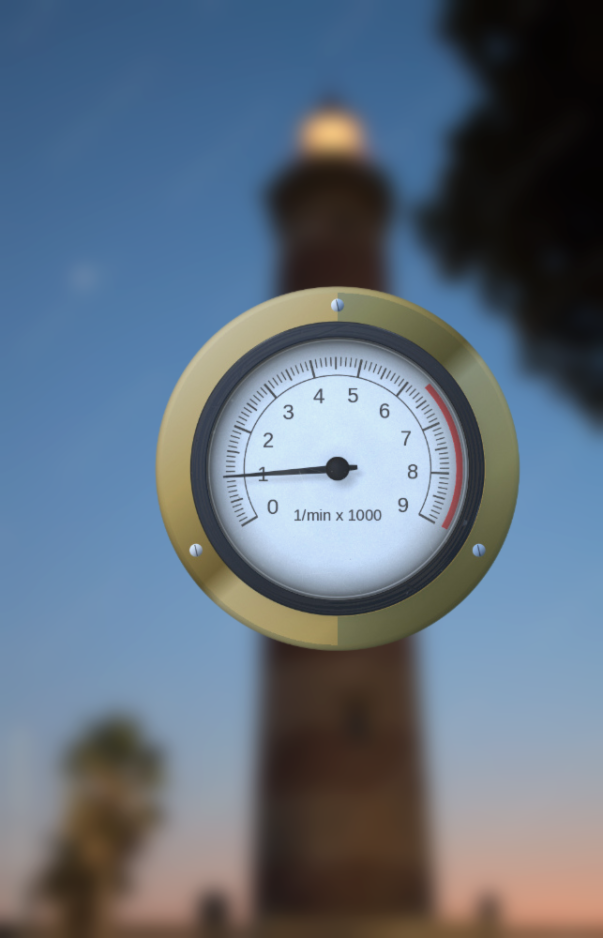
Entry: 1000 rpm
